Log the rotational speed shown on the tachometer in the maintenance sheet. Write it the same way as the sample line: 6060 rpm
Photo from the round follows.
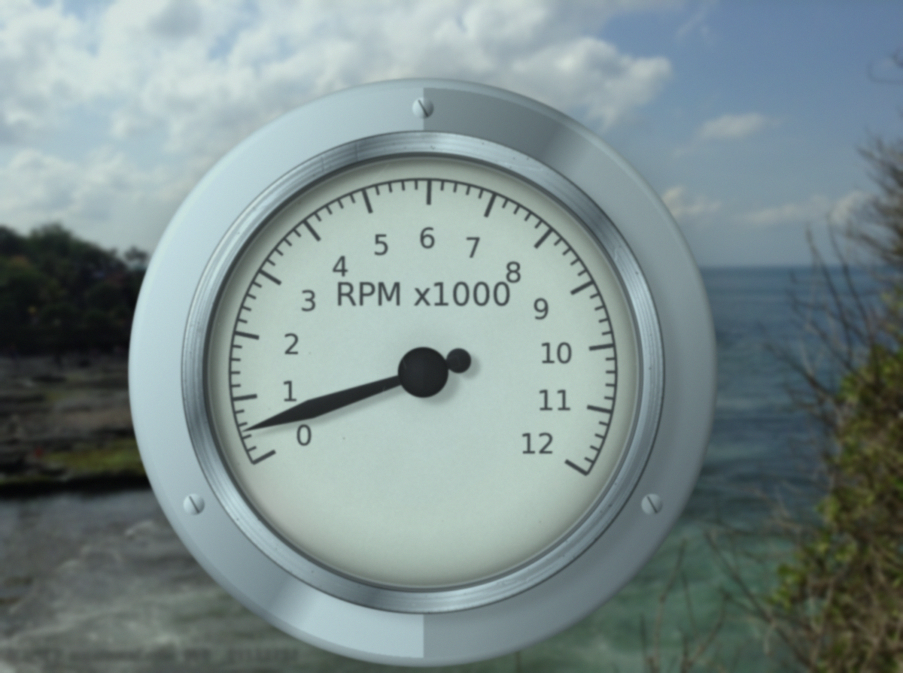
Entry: 500 rpm
